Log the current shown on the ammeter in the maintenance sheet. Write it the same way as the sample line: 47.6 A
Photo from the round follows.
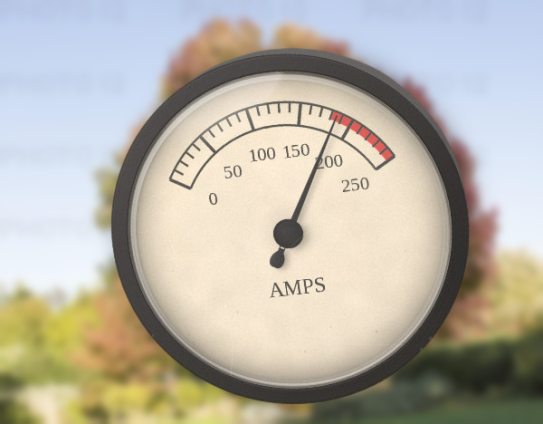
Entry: 185 A
